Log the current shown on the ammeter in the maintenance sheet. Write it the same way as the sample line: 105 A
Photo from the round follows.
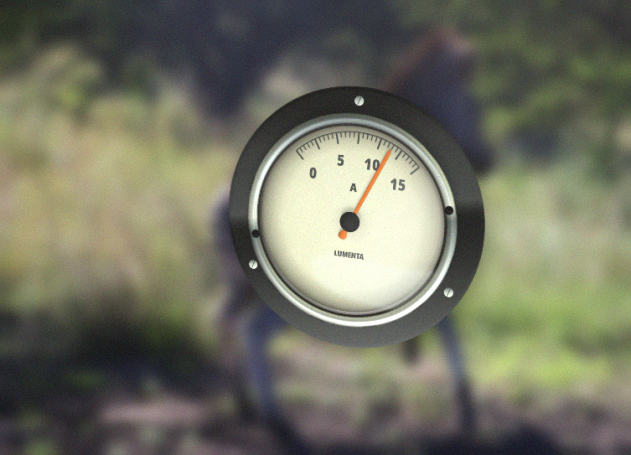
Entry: 11.5 A
